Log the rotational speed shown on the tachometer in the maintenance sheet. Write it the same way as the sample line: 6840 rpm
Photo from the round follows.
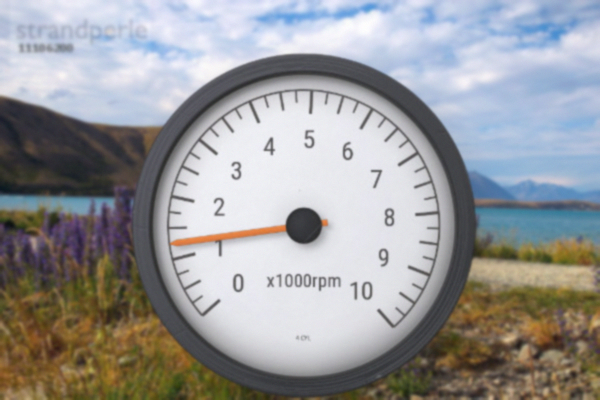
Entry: 1250 rpm
